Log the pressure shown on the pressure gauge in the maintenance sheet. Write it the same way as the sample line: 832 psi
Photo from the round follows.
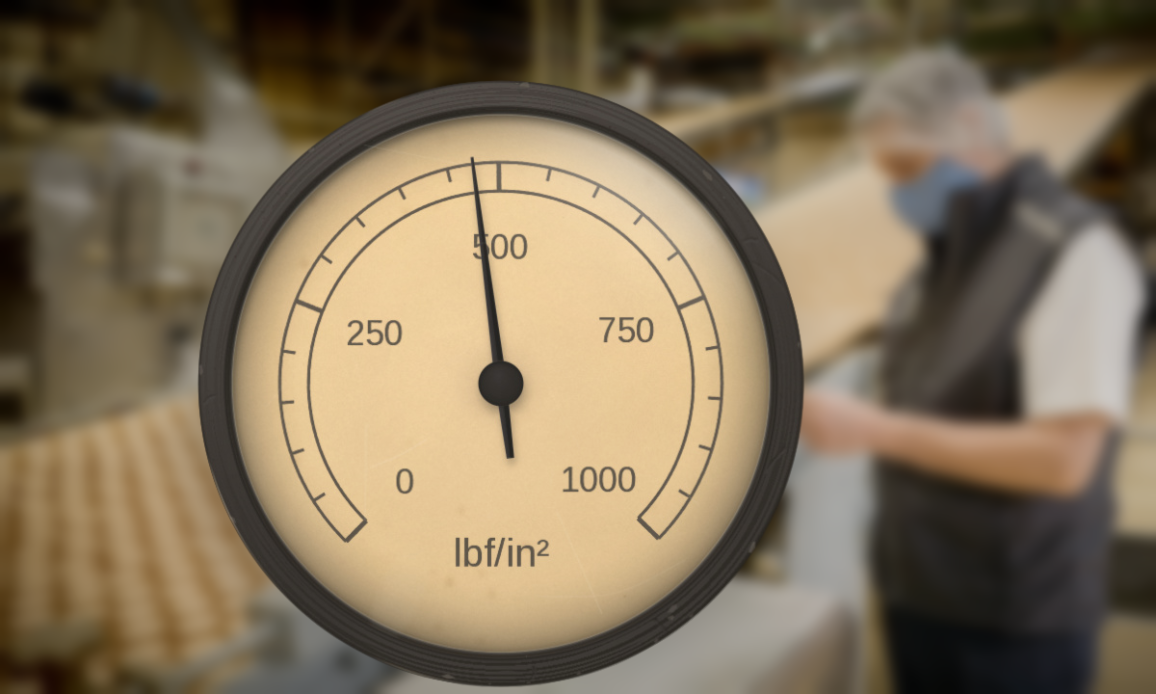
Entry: 475 psi
